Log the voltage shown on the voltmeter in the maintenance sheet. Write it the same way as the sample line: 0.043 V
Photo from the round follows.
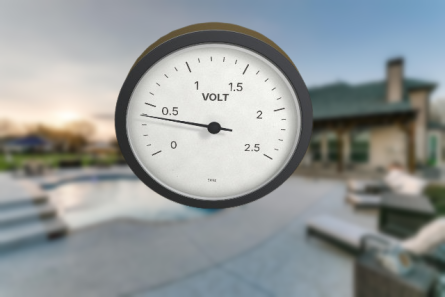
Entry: 0.4 V
